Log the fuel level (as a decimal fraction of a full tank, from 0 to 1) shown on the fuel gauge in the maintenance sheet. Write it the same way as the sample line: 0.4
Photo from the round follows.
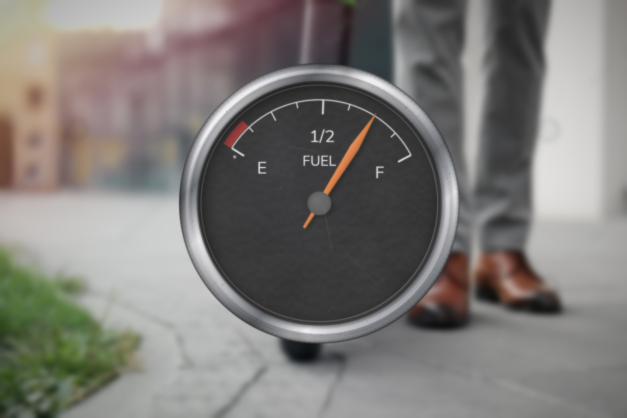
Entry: 0.75
